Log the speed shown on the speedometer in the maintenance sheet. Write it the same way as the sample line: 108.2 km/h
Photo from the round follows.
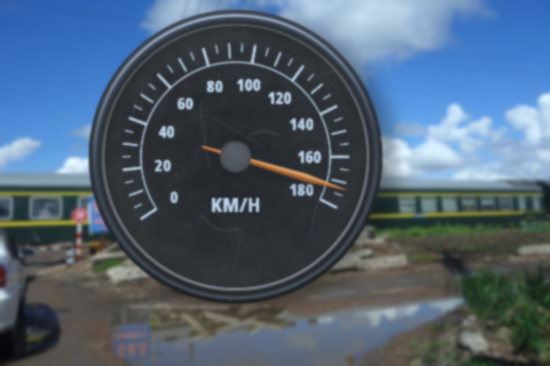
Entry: 172.5 km/h
